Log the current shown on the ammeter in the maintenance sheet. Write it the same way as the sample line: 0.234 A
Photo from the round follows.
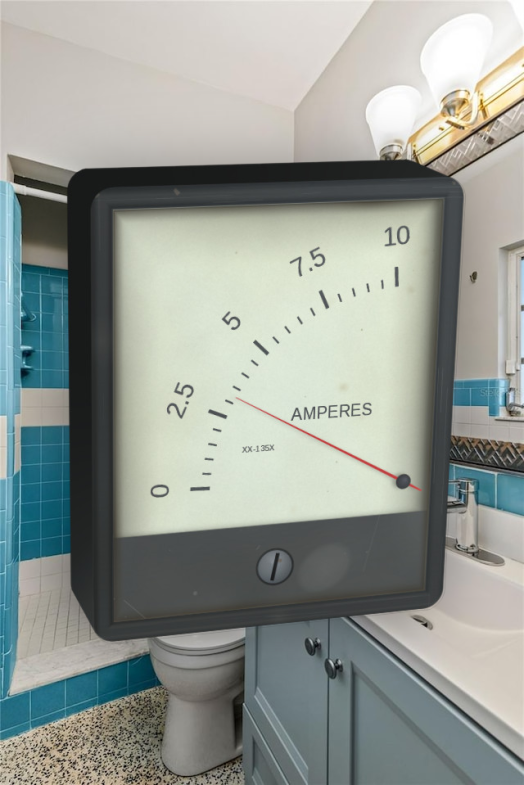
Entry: 3.25 A
